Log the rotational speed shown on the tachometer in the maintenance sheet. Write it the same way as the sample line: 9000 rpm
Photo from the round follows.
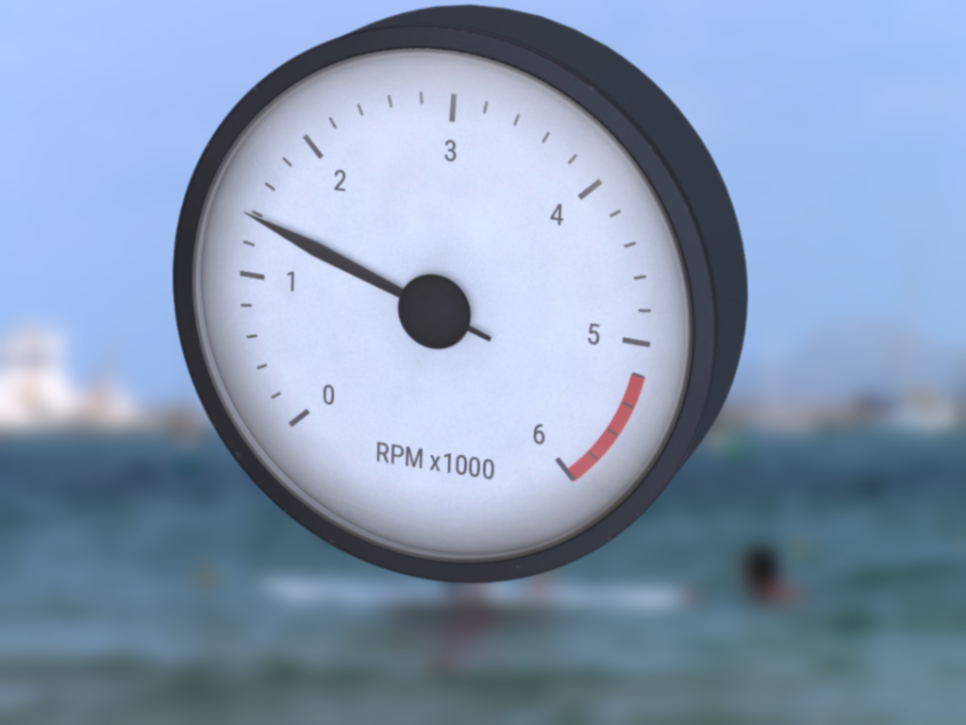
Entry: 1400 rpm
